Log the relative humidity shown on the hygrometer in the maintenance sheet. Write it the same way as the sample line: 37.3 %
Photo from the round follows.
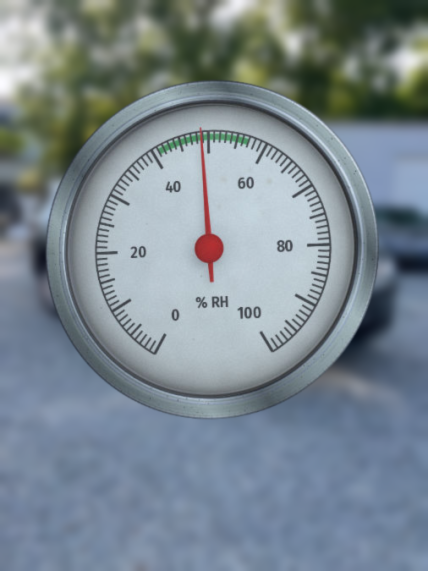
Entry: 49 %
